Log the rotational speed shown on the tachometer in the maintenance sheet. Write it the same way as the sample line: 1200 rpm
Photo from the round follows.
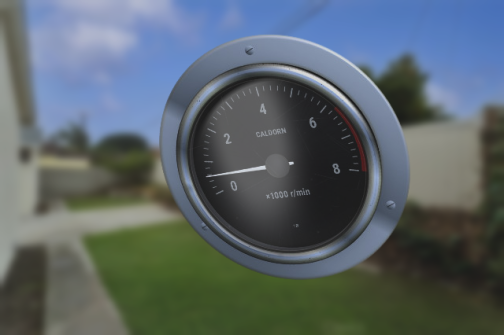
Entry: 600 rpm
